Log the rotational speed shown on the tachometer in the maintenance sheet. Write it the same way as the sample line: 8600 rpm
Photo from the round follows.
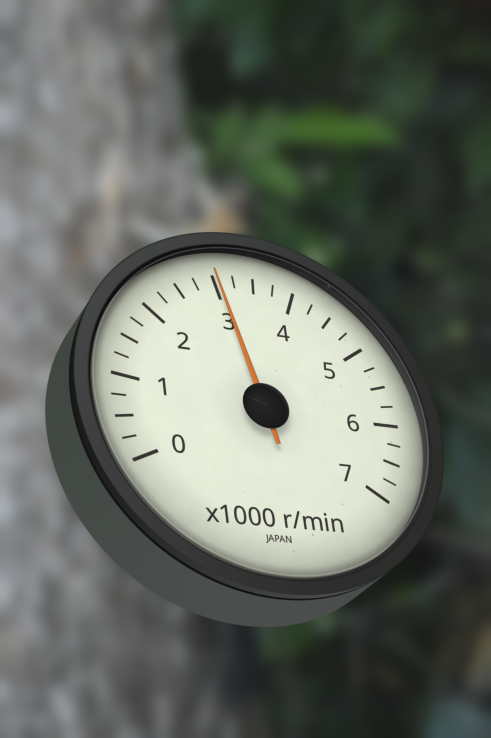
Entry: 3000 rpm
